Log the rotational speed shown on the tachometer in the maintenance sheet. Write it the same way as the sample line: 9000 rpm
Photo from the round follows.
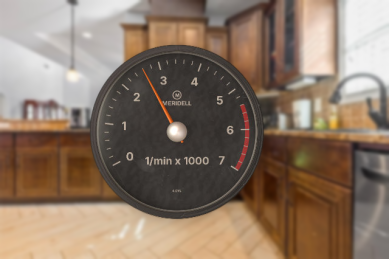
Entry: 2600 rpm
